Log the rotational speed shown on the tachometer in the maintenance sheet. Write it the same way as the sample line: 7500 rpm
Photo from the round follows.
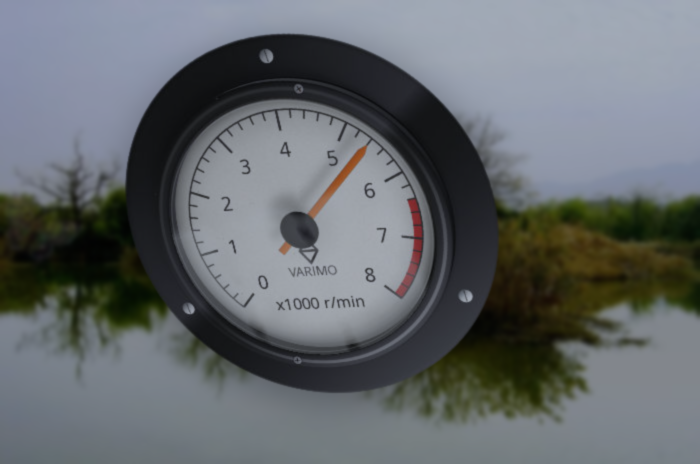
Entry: 5400 rpm
